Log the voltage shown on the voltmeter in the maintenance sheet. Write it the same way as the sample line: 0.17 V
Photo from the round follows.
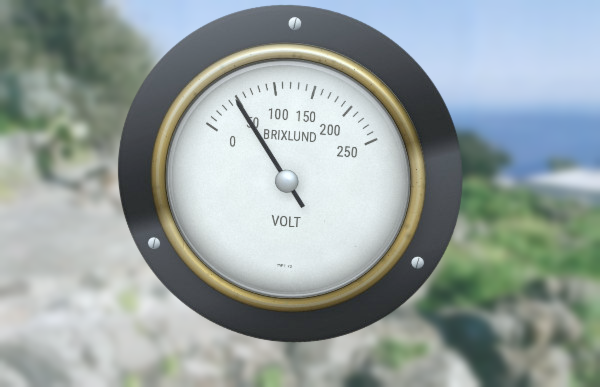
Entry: 50 V
